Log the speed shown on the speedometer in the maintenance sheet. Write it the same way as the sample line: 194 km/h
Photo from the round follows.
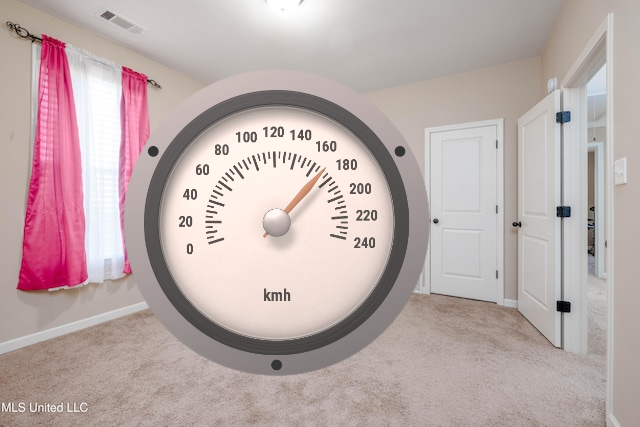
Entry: 170 km/h
